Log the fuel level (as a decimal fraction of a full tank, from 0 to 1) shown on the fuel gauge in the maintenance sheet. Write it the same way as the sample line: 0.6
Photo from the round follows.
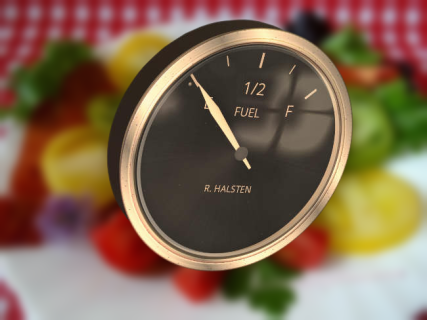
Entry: 0
